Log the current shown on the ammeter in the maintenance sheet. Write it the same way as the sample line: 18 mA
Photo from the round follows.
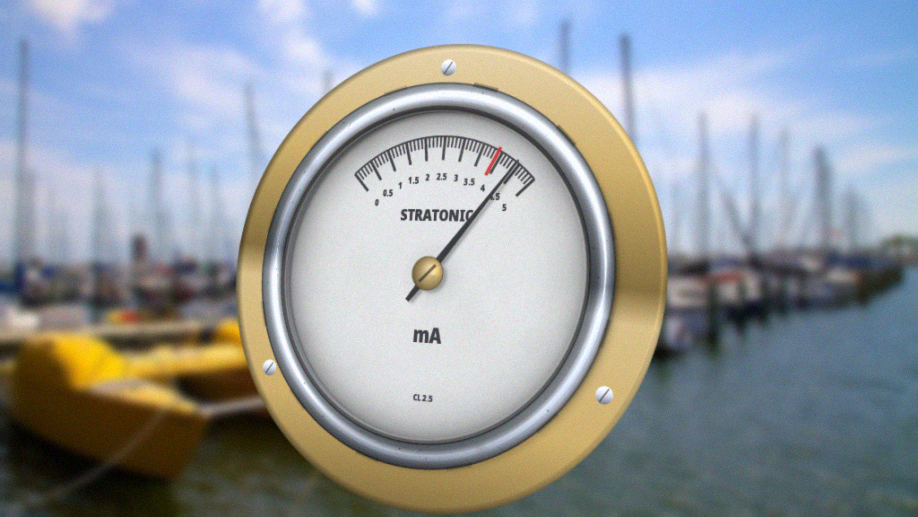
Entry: 4.5 mA
